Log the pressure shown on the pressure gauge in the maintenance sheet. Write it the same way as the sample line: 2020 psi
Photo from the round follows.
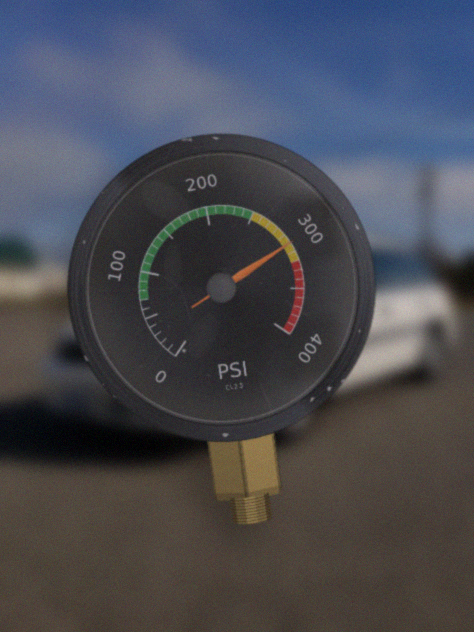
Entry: 300 psi
